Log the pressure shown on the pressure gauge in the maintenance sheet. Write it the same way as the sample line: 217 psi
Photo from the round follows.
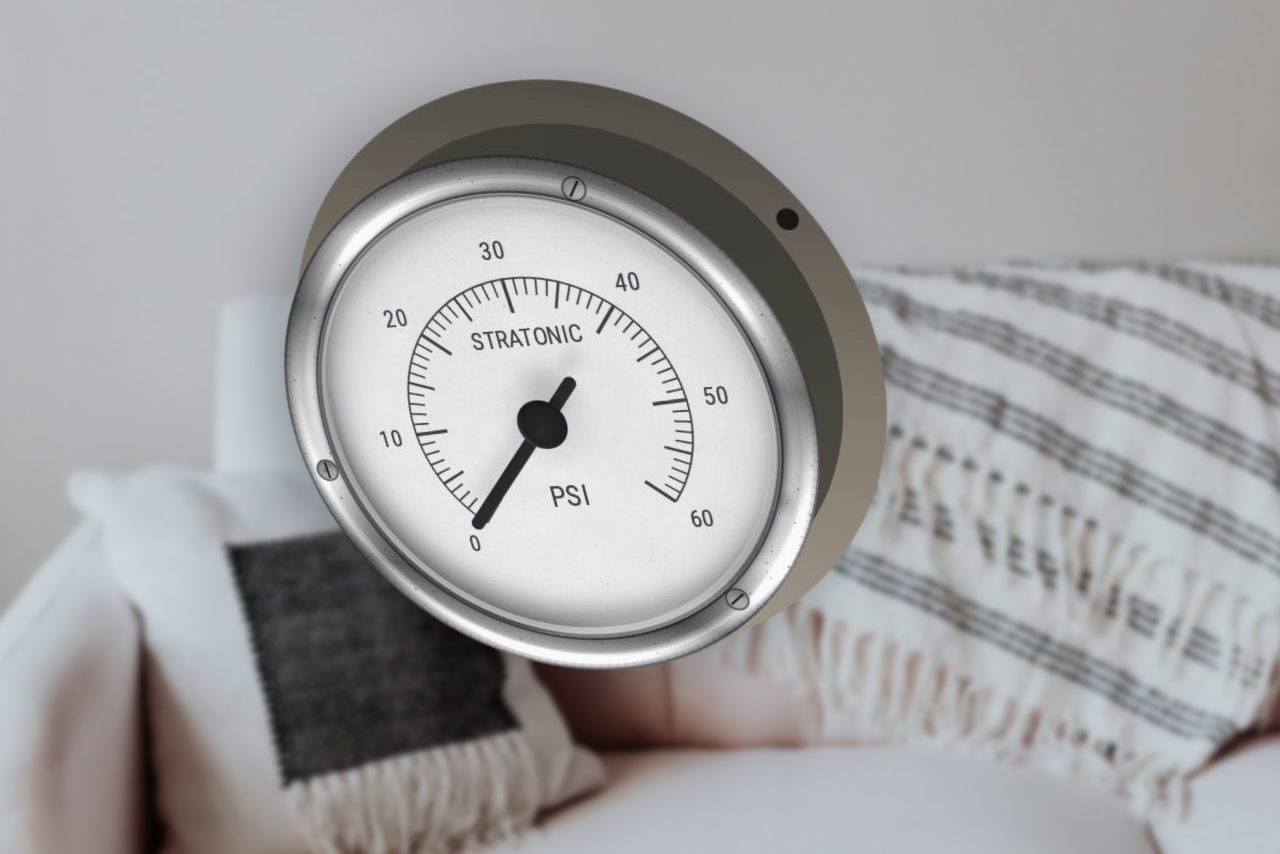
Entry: 0.5 psi
